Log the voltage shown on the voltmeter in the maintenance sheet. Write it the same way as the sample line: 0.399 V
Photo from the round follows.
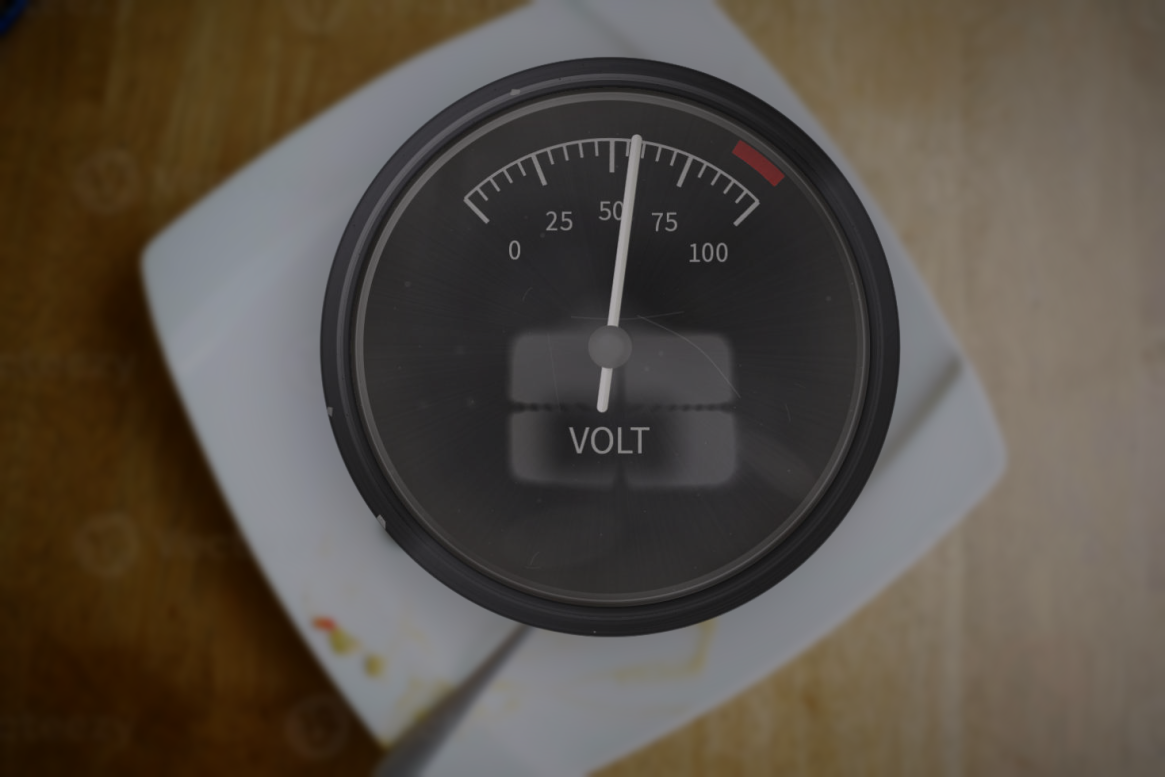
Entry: 57.5 V
